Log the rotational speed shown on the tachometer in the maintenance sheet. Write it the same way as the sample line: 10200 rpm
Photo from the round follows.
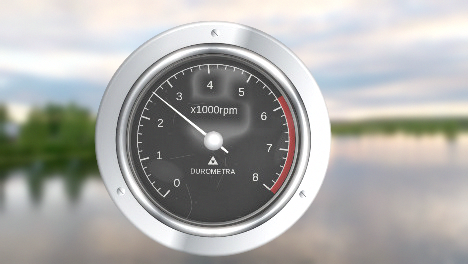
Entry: 2600 rpm
